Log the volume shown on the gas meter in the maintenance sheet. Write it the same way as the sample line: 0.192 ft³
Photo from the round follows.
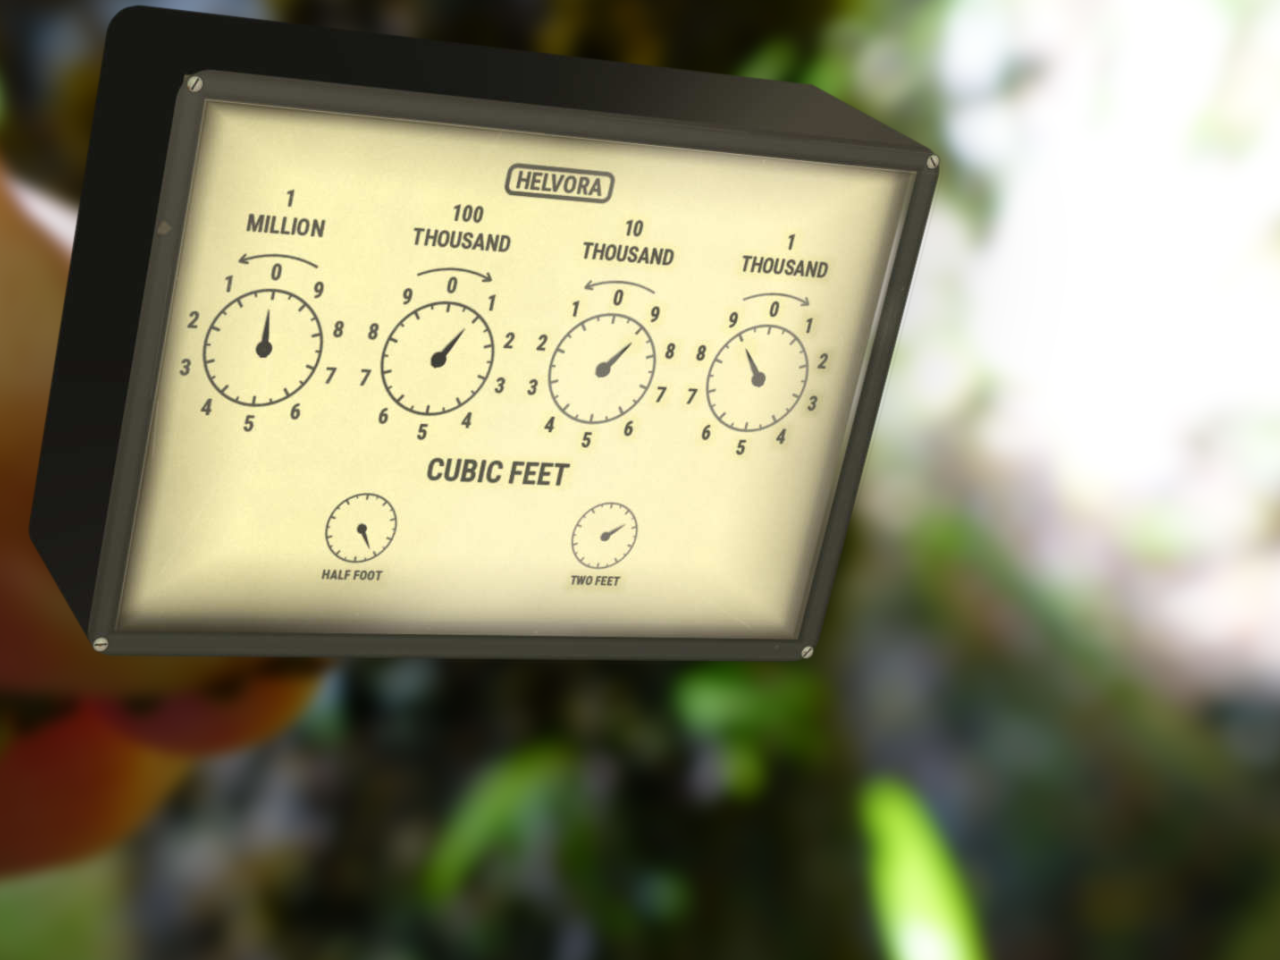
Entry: 8900 ft³
